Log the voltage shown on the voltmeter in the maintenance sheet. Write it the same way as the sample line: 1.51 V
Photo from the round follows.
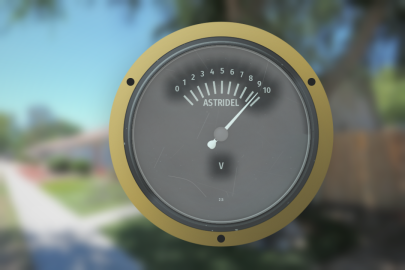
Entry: 9.5 V
